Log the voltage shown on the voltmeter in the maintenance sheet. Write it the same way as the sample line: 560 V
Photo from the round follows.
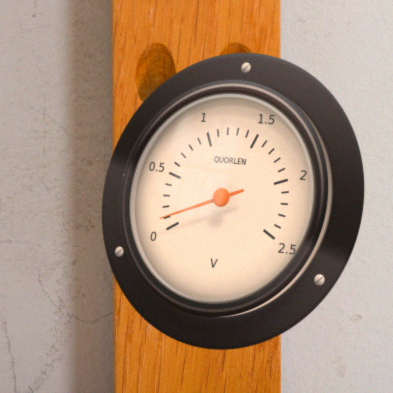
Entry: 0.1 V
